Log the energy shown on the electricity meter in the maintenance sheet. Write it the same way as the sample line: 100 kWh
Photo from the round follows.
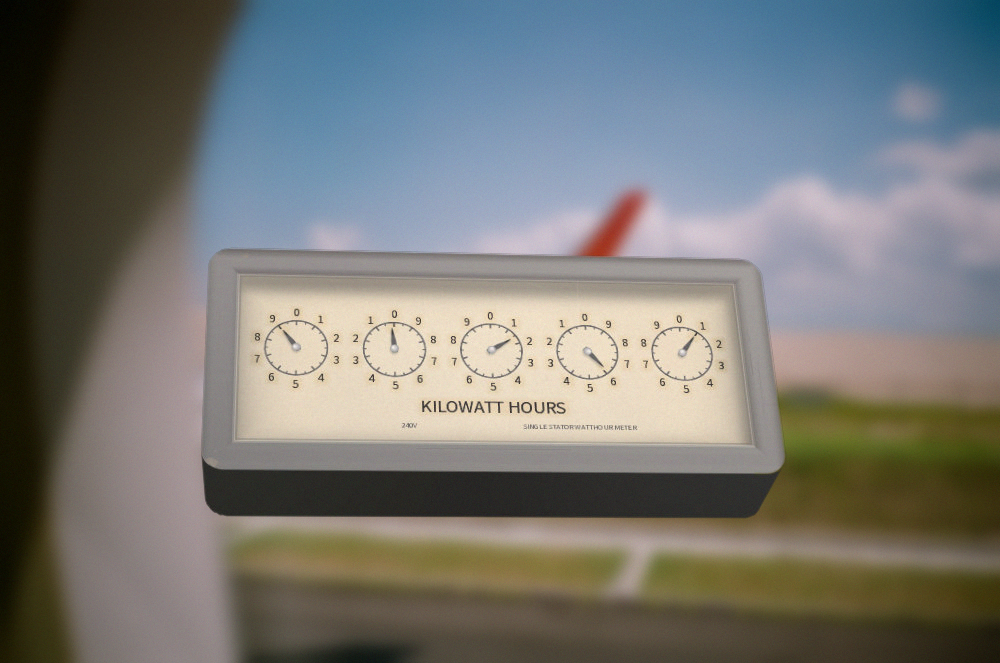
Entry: 90161 kWh
